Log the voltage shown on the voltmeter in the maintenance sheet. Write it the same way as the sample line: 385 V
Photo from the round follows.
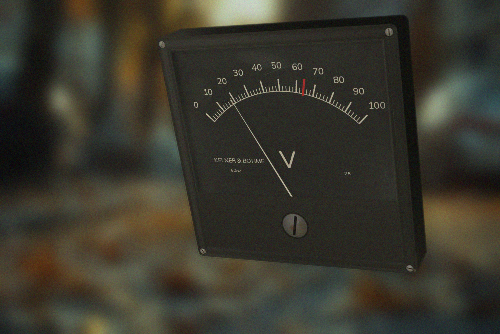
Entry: 20 V
